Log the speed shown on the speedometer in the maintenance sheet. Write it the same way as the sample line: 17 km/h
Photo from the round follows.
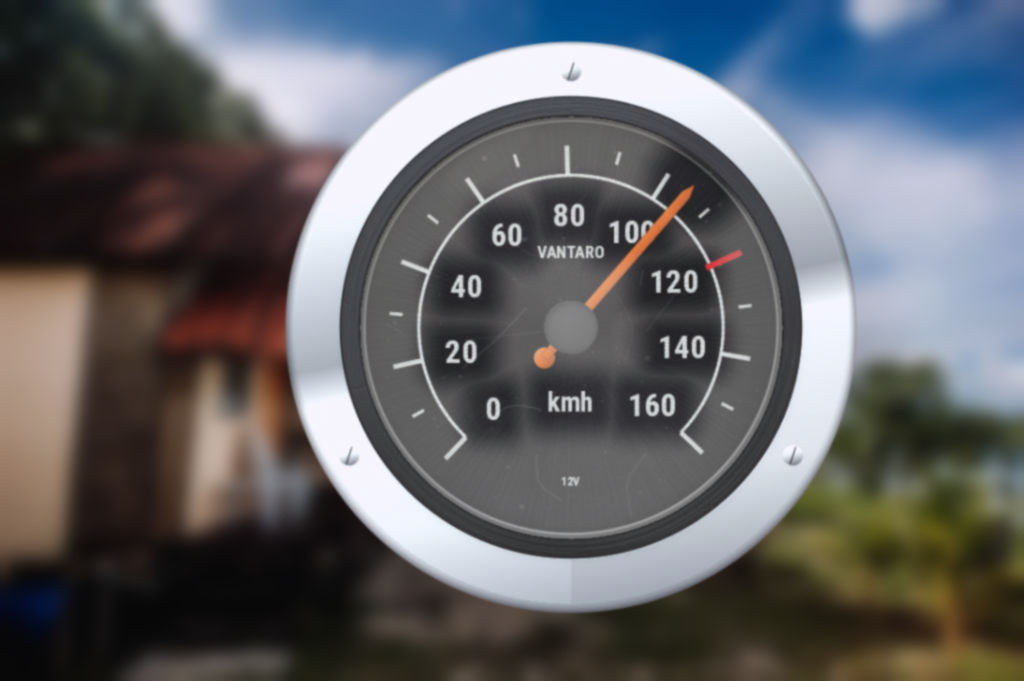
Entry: 105 km/h
